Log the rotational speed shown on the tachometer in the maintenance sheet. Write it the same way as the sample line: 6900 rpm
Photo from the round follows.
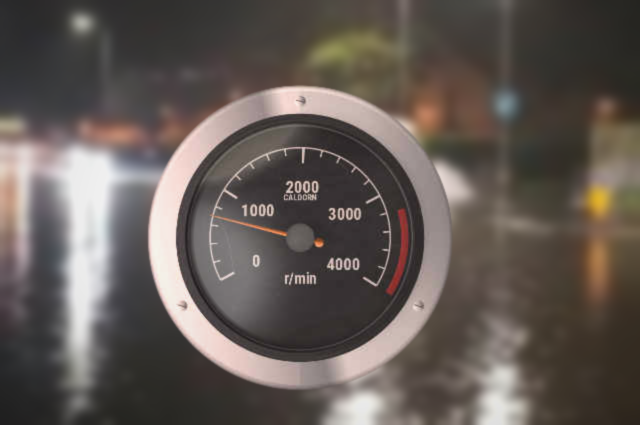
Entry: 700 rpm
